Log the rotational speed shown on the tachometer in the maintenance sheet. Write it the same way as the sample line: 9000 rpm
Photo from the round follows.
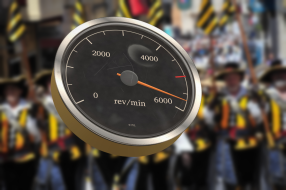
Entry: 5750 rpm
